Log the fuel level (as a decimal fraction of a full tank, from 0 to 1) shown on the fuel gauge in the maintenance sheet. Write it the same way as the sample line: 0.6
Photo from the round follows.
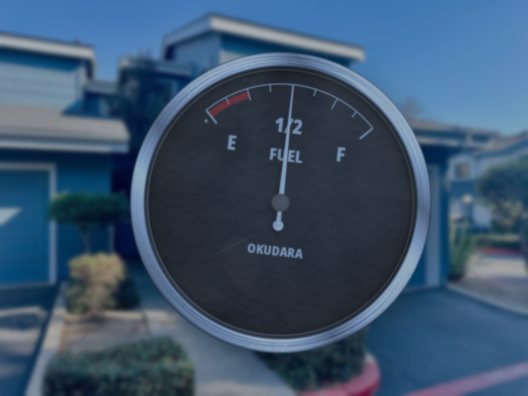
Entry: 0.5
